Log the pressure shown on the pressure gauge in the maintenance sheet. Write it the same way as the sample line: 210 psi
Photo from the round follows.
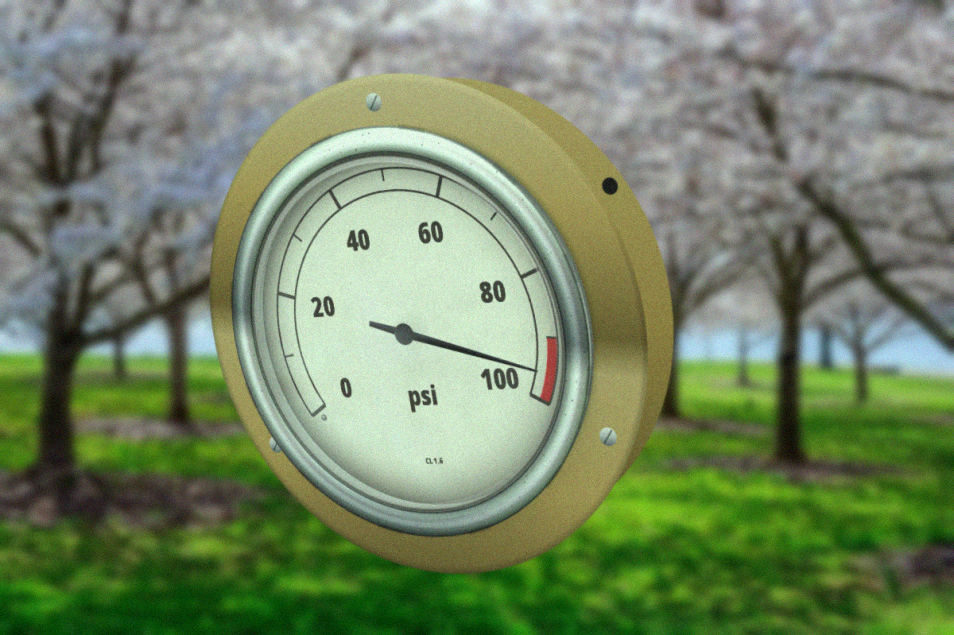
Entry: 95 psi
